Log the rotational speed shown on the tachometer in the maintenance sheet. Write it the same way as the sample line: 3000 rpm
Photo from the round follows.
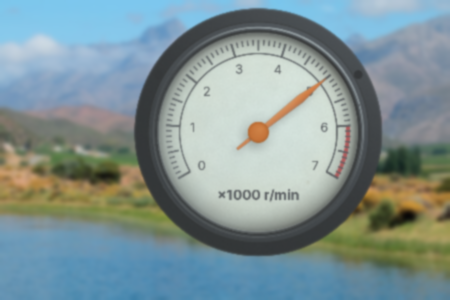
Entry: 5000 rpm
